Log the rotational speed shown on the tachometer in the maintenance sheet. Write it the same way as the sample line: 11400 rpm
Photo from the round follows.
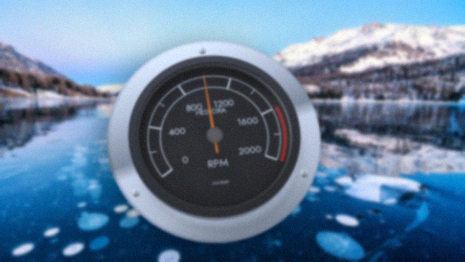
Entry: 1000 rpm
